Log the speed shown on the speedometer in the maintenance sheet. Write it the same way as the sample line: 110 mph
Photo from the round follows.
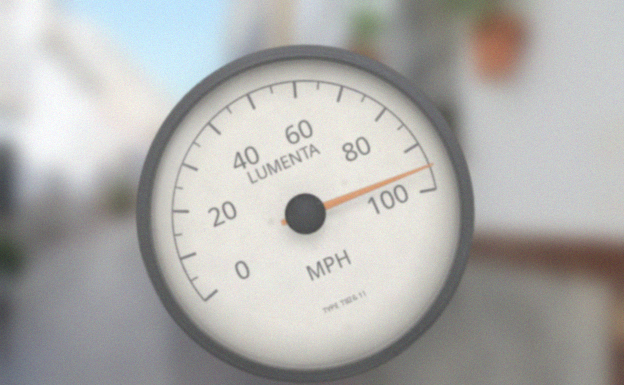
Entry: 95 mph
